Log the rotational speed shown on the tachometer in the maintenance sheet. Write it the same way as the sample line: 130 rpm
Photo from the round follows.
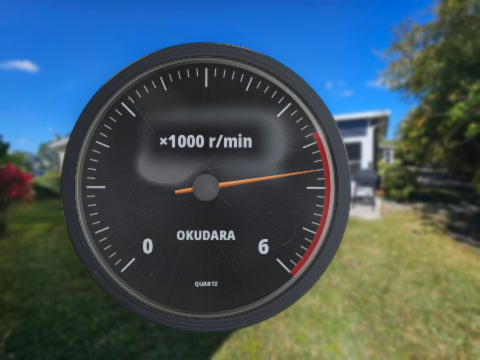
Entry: 4800 rpm
